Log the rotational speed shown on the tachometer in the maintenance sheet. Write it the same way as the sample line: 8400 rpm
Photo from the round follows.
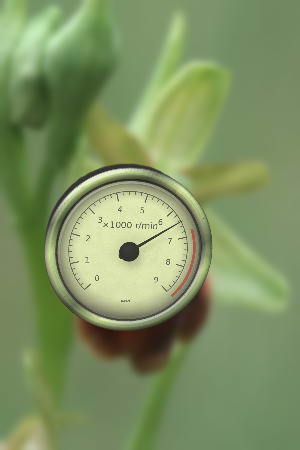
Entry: 6400 rpm
